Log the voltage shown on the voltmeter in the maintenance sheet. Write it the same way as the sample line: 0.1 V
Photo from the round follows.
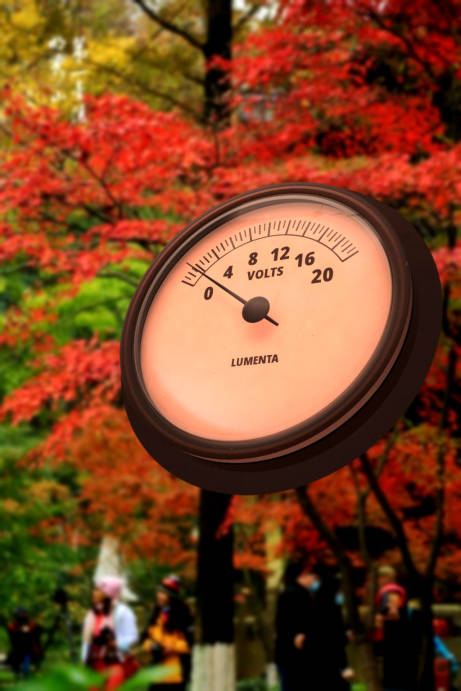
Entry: 1.5 V
